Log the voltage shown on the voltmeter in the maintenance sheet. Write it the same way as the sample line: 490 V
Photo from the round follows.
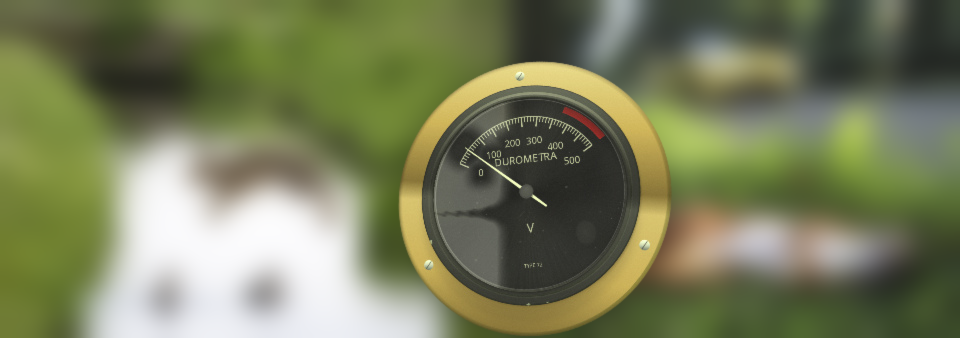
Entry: 50 V
